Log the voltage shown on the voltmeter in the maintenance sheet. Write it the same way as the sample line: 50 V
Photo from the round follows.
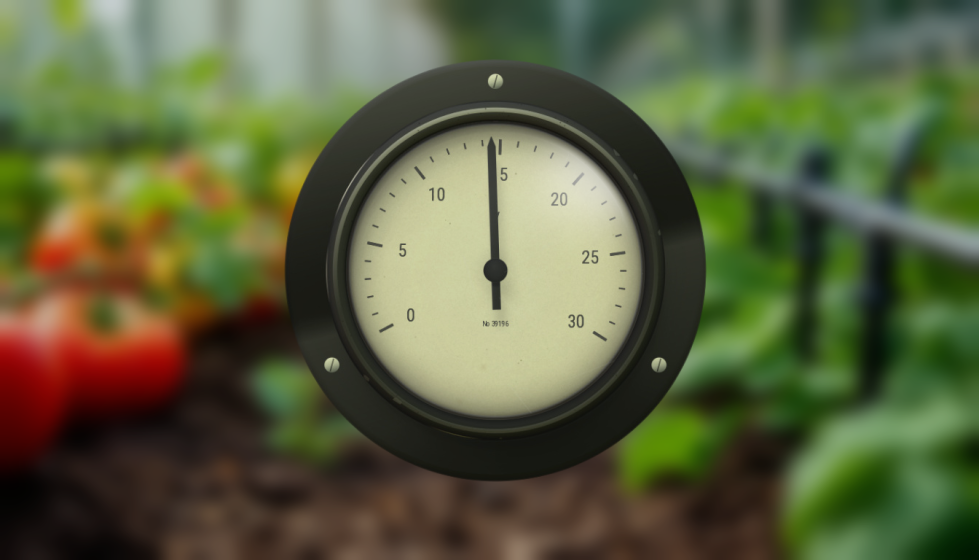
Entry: 14.5 V
